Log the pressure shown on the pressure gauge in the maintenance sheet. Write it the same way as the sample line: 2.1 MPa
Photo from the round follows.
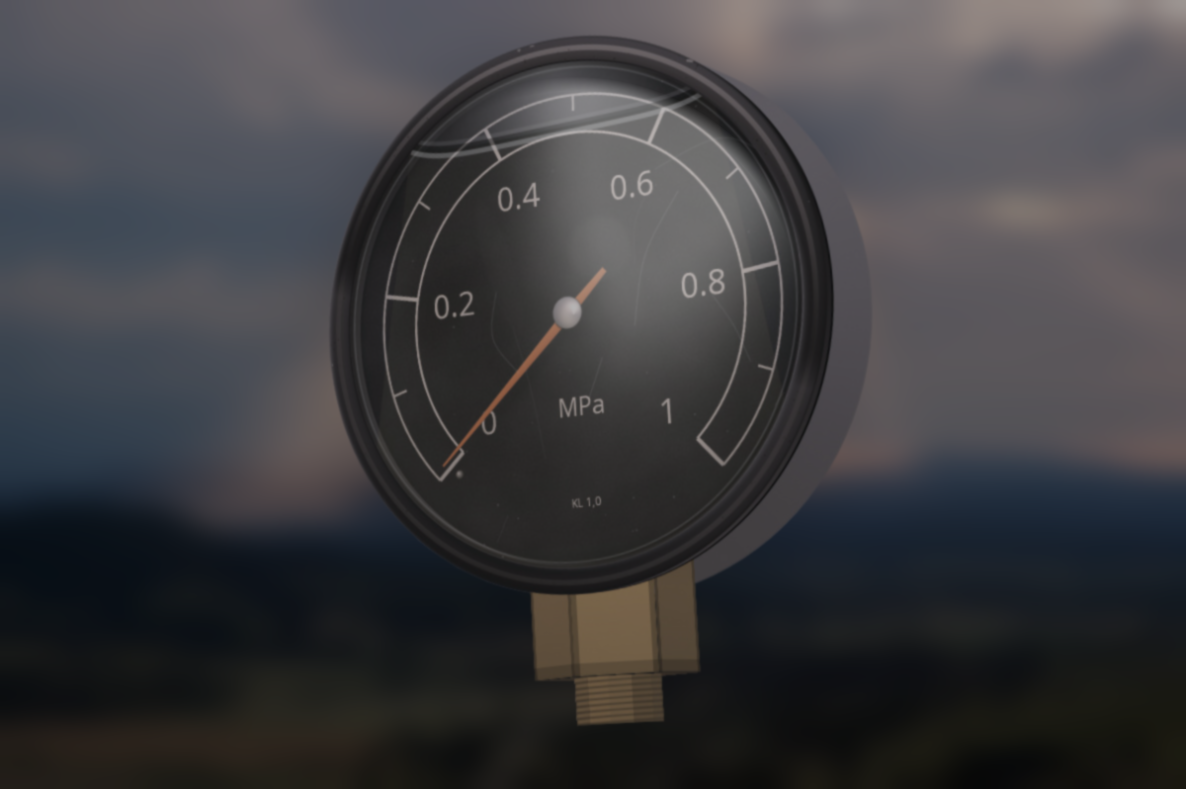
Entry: 0 MPa
